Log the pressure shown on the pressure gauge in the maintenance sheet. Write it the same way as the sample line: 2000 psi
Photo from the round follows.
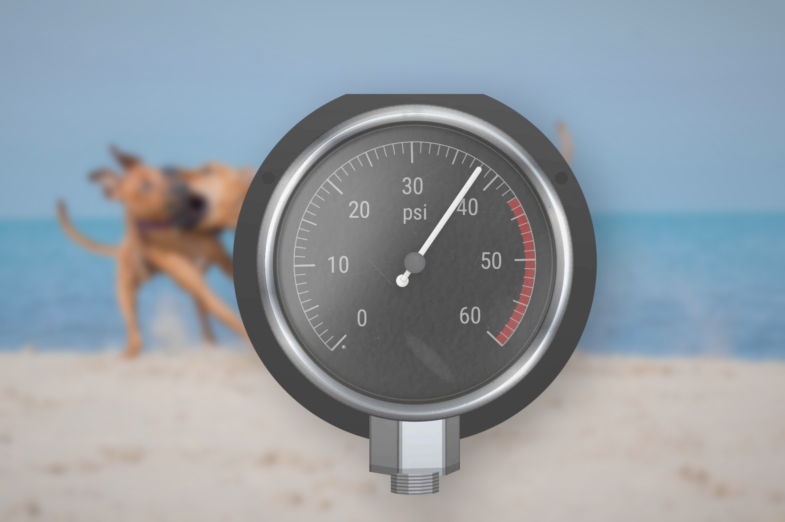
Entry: 38 psi
